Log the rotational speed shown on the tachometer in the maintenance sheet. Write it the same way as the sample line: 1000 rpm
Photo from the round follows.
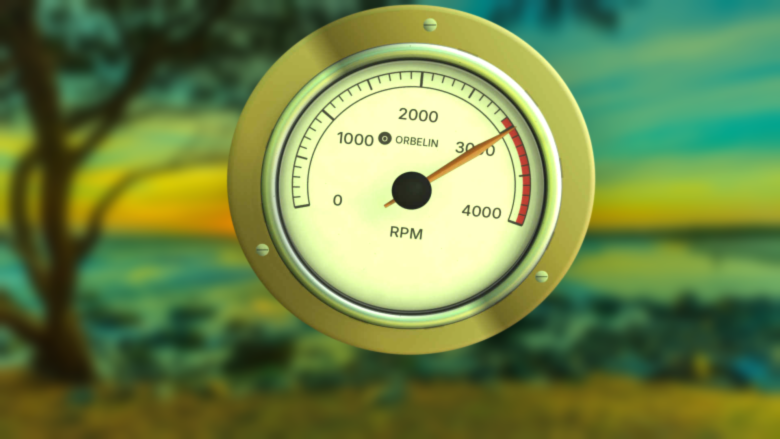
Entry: 3000 rpm
